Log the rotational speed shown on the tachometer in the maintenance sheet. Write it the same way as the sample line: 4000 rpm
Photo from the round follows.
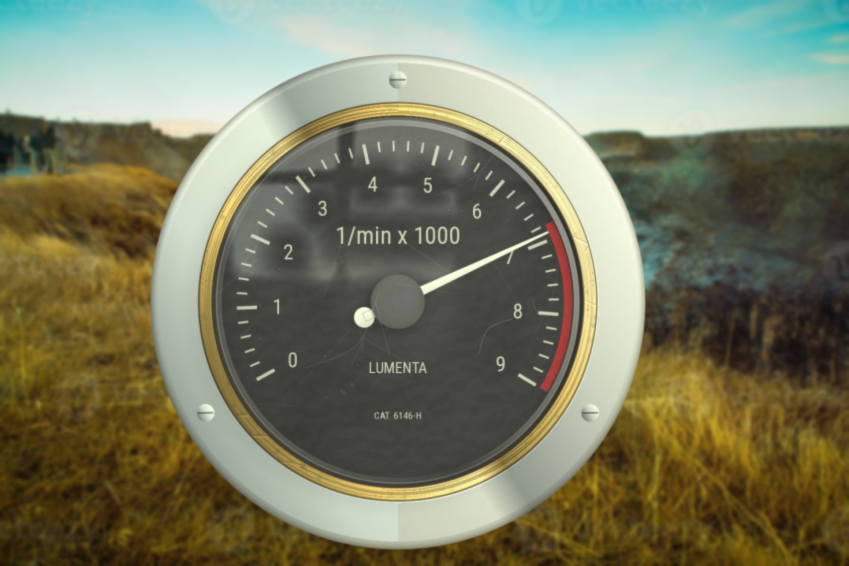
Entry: 6900 rpm
